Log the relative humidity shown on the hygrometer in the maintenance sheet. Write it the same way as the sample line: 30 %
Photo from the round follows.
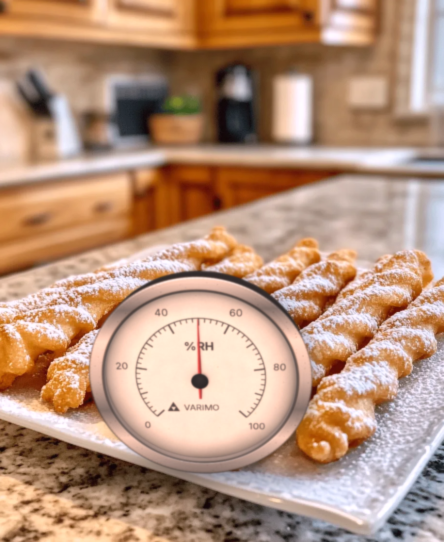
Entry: 50 %
